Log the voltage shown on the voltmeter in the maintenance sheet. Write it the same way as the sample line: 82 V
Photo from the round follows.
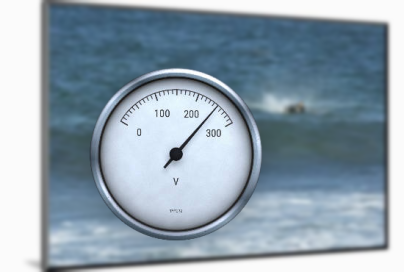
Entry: 250 V
